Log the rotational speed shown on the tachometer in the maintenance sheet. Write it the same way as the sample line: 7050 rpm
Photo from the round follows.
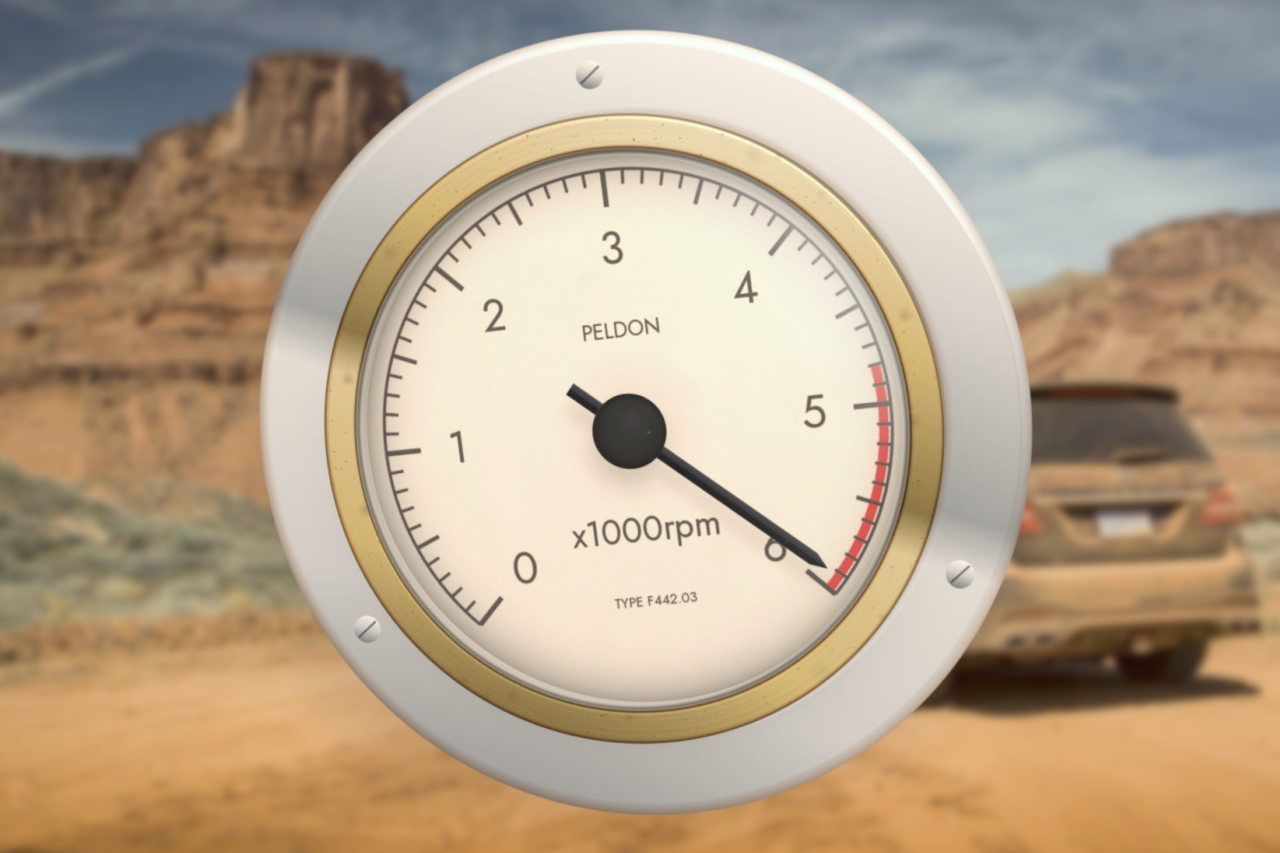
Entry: 5900 rpm
